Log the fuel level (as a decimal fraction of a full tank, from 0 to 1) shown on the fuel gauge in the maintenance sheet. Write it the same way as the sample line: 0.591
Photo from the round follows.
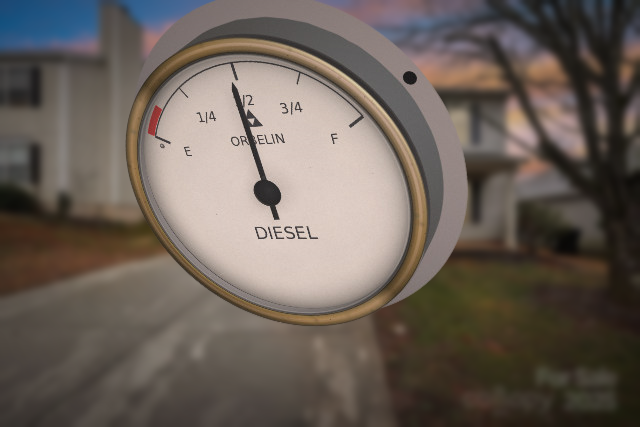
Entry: 0.5
